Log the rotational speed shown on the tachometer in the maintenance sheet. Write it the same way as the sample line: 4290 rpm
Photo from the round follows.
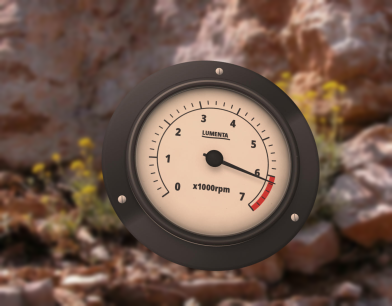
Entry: 6200 rpm
